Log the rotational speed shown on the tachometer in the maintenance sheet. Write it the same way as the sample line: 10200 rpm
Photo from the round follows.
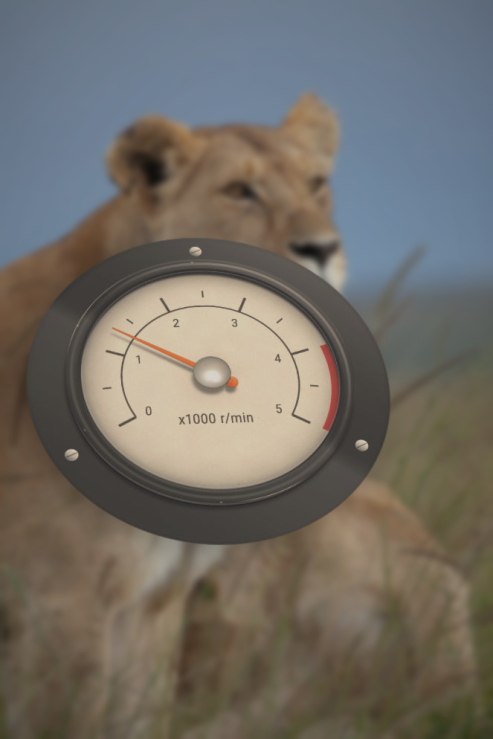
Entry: 1250 rpm
